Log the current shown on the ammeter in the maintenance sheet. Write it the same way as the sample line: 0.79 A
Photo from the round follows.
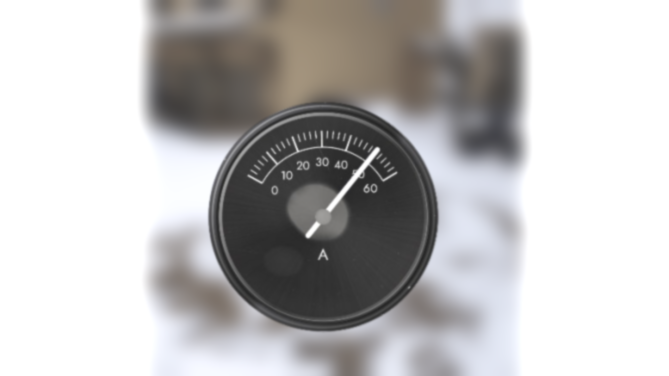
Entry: 50 A
